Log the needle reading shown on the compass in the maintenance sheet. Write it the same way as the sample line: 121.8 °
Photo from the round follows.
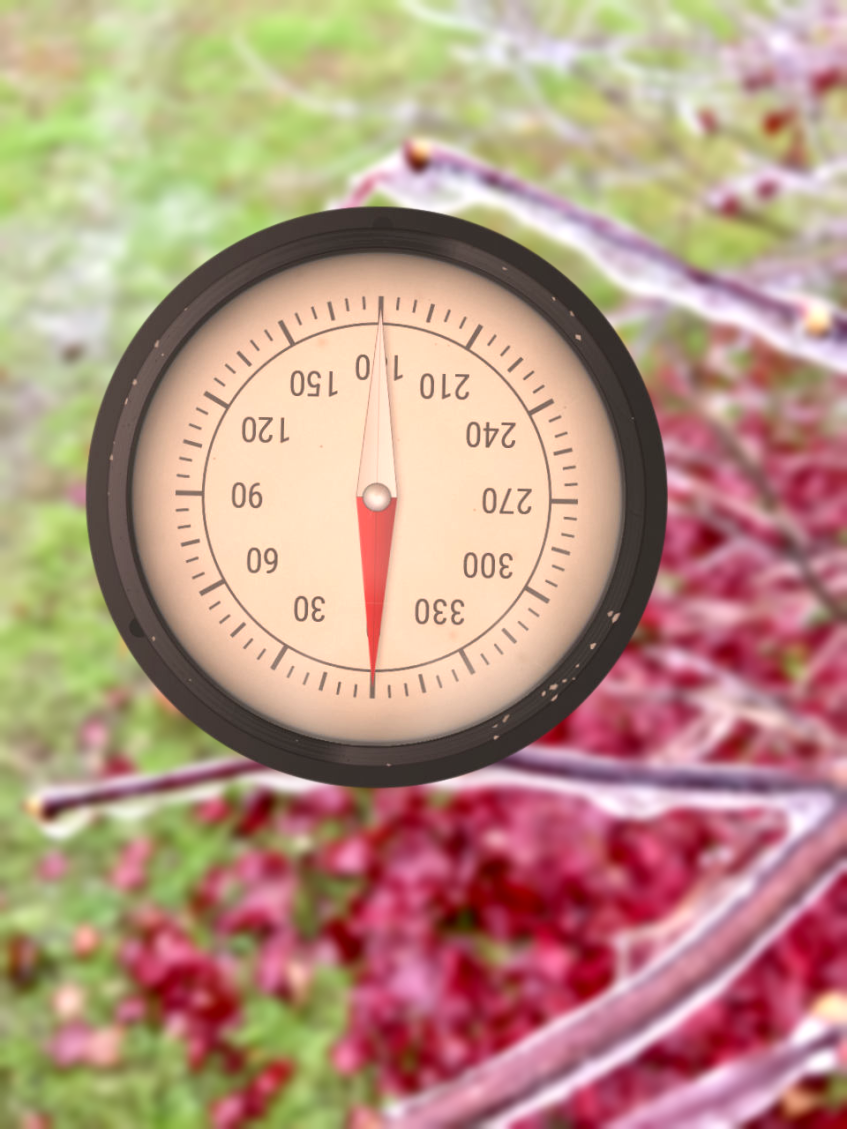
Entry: 0 °
